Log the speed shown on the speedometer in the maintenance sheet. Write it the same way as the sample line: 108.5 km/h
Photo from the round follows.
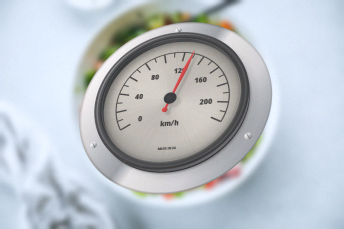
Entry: 130 km/h
